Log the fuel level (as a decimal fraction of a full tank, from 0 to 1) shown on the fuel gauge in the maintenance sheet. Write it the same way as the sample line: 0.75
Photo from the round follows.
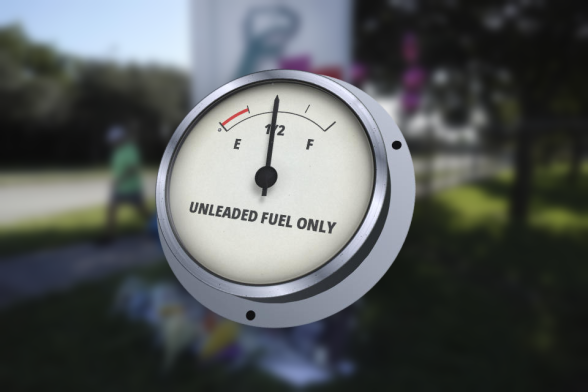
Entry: 0.5
